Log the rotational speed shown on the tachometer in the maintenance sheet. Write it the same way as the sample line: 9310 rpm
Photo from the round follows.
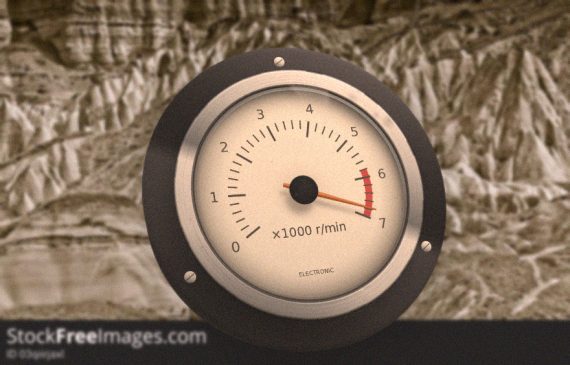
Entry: 6800 rpm
